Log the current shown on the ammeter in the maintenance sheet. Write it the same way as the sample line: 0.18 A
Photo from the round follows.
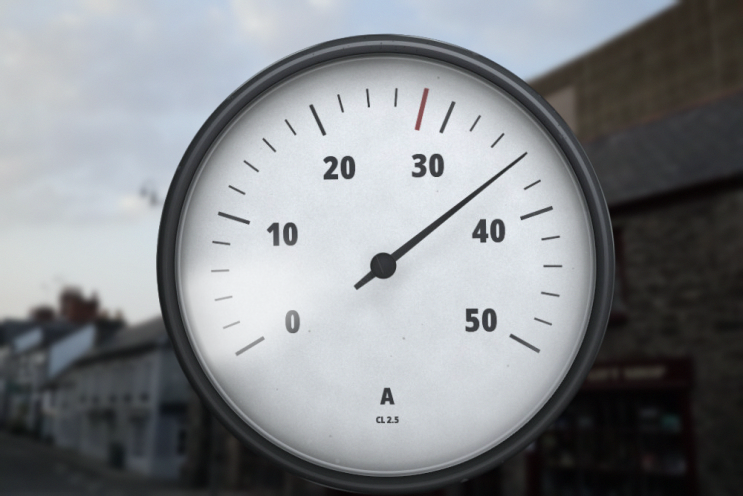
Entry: 36 A
